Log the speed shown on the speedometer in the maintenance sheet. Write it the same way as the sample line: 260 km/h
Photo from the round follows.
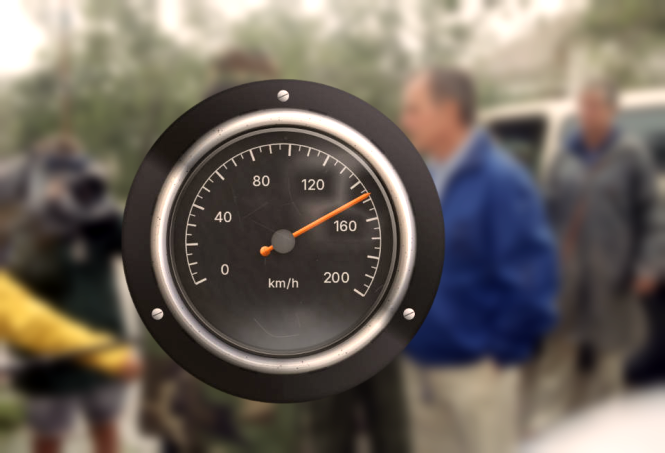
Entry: 147.5 km/h
